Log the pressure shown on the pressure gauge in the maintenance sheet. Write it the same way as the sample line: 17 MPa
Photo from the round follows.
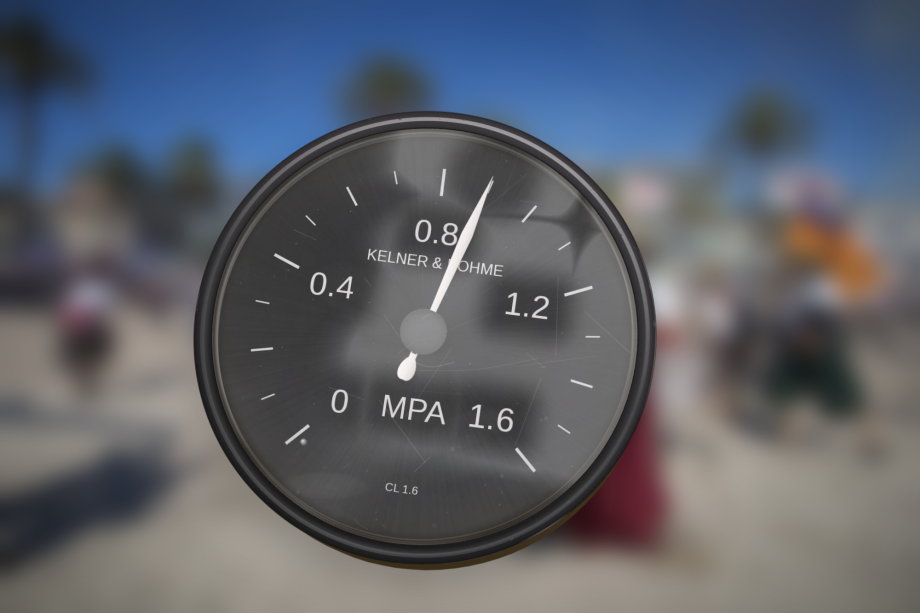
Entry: 0.9 MPa
